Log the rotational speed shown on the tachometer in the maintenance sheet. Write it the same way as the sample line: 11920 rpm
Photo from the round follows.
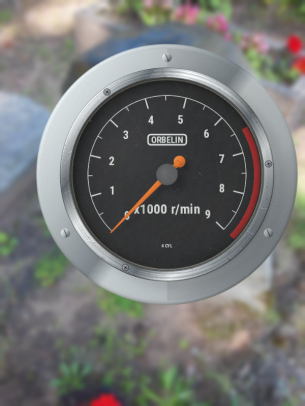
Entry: 0 rpm
